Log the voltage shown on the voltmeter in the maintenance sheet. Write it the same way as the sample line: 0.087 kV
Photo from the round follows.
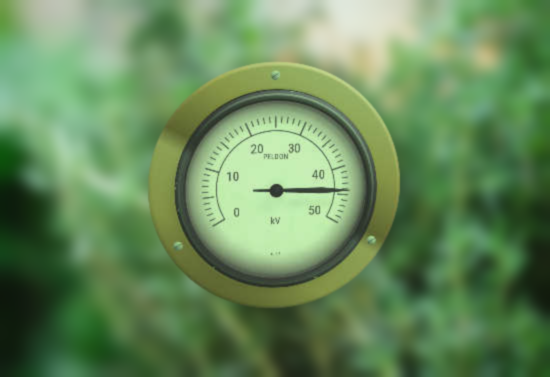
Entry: 44 kV
